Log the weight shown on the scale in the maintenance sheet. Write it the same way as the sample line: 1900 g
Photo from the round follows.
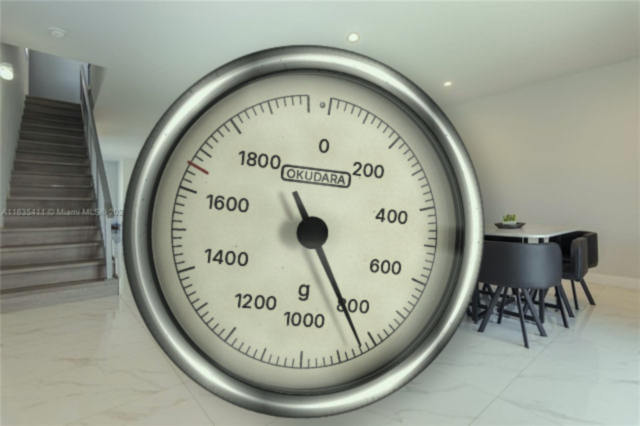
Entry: 840 g
